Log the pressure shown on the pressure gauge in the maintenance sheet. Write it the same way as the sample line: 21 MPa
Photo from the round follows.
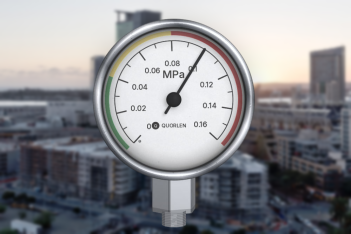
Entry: 0.1 MPa
